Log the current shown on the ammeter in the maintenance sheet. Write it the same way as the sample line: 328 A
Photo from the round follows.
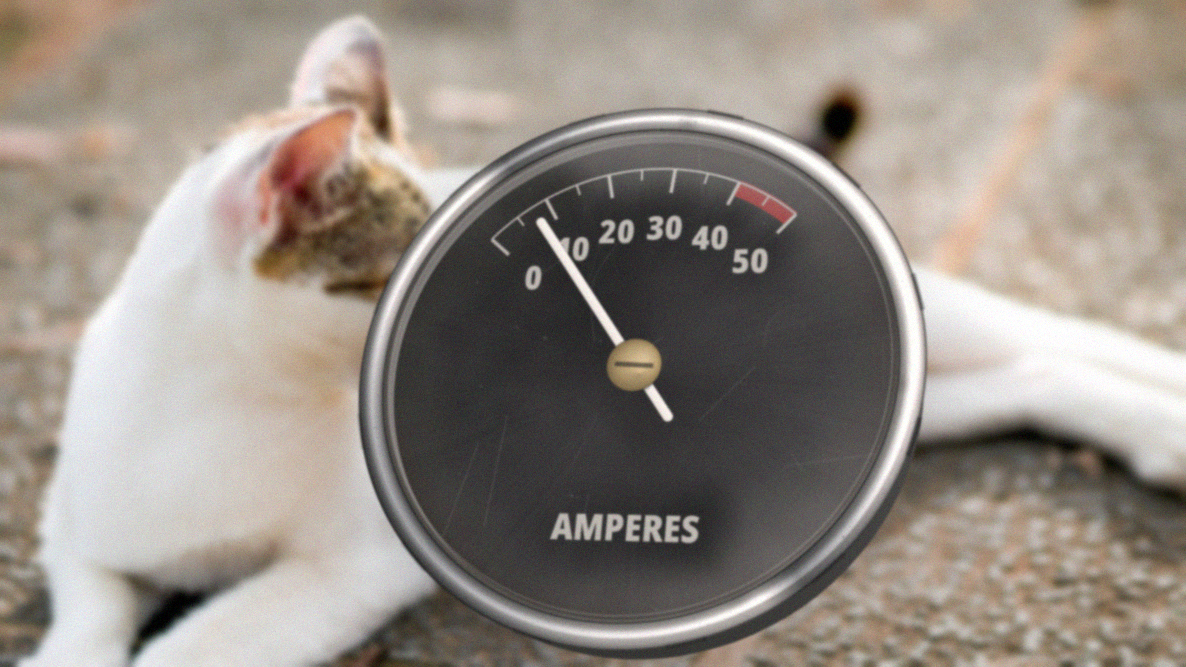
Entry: 7.5 A
